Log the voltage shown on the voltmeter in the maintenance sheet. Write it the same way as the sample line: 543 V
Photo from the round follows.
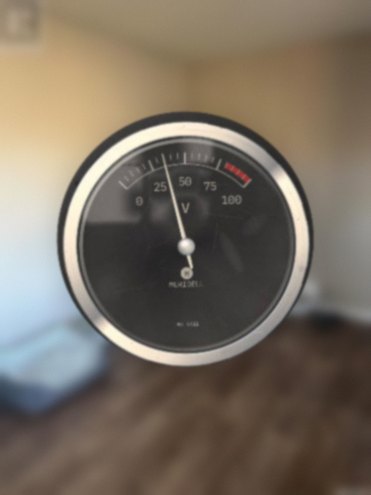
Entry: 35 V
